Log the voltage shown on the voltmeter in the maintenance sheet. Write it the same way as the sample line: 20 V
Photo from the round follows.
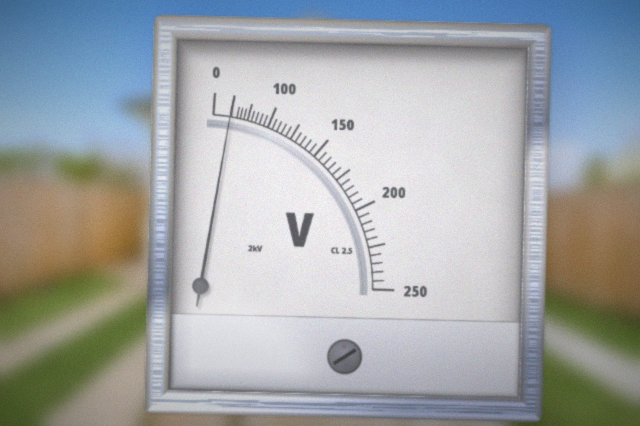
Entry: 50 V
